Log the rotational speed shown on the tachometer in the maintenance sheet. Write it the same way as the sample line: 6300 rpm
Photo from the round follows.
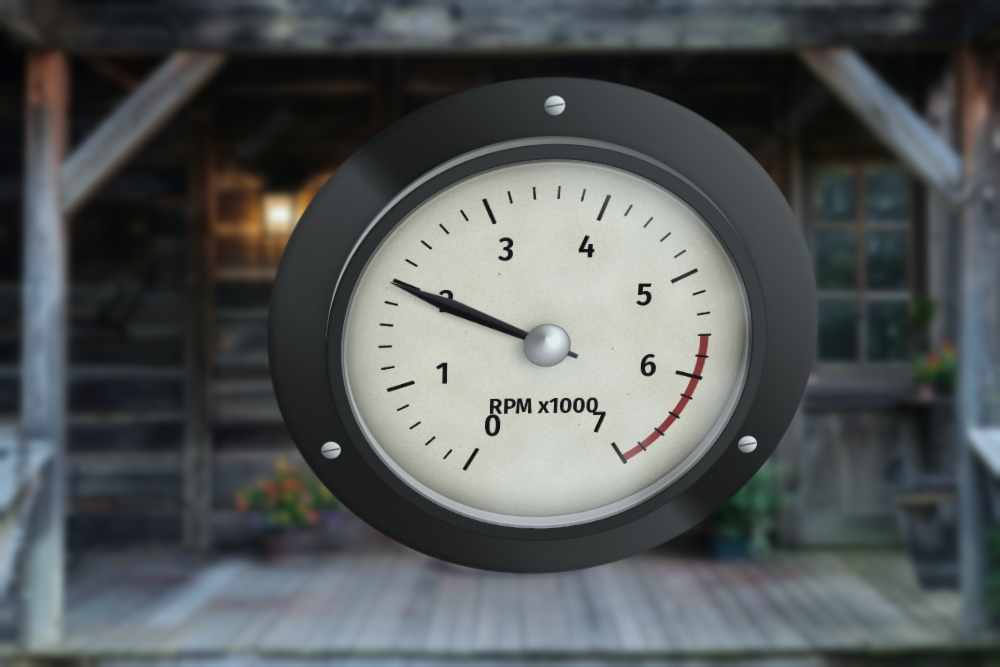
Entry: 2000 rpm
